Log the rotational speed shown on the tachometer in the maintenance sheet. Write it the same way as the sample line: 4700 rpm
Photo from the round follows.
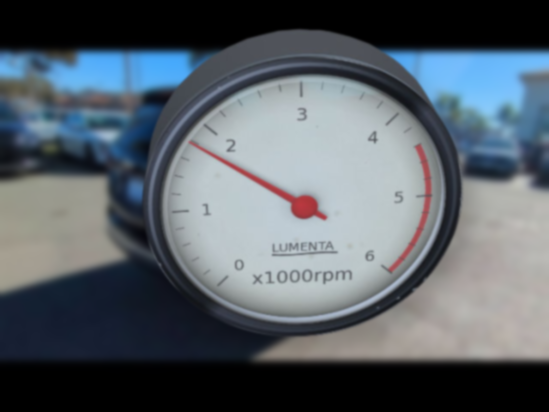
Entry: 1800 rpm
